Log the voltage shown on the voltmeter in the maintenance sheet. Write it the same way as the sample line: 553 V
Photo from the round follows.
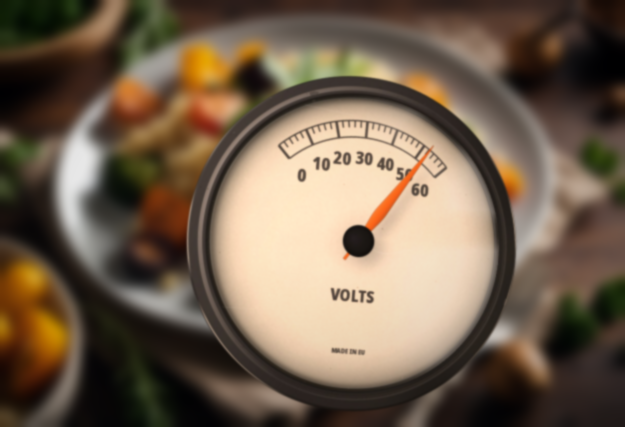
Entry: 52 V
